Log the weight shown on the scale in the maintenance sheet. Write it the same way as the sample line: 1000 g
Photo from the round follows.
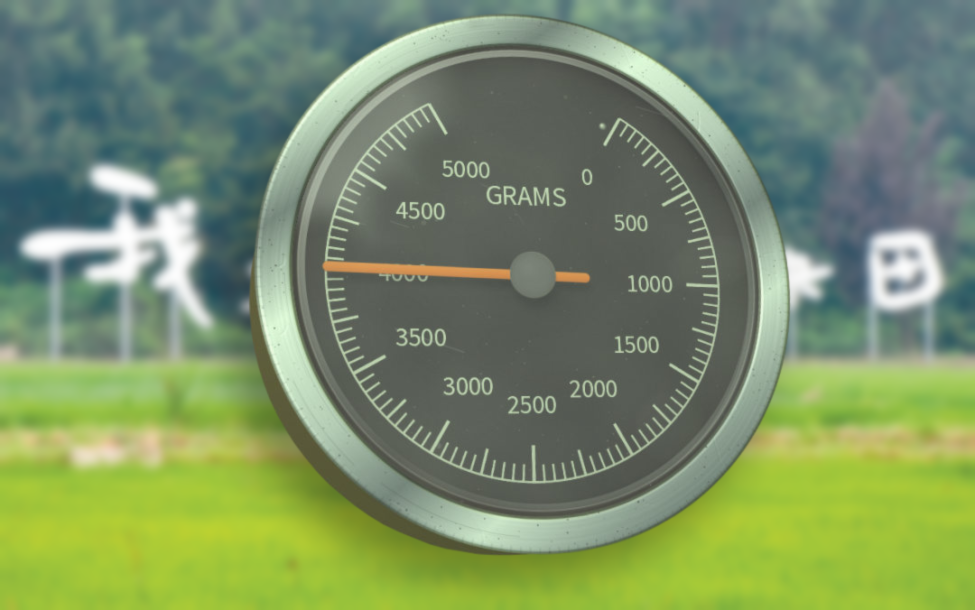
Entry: 4000 g
